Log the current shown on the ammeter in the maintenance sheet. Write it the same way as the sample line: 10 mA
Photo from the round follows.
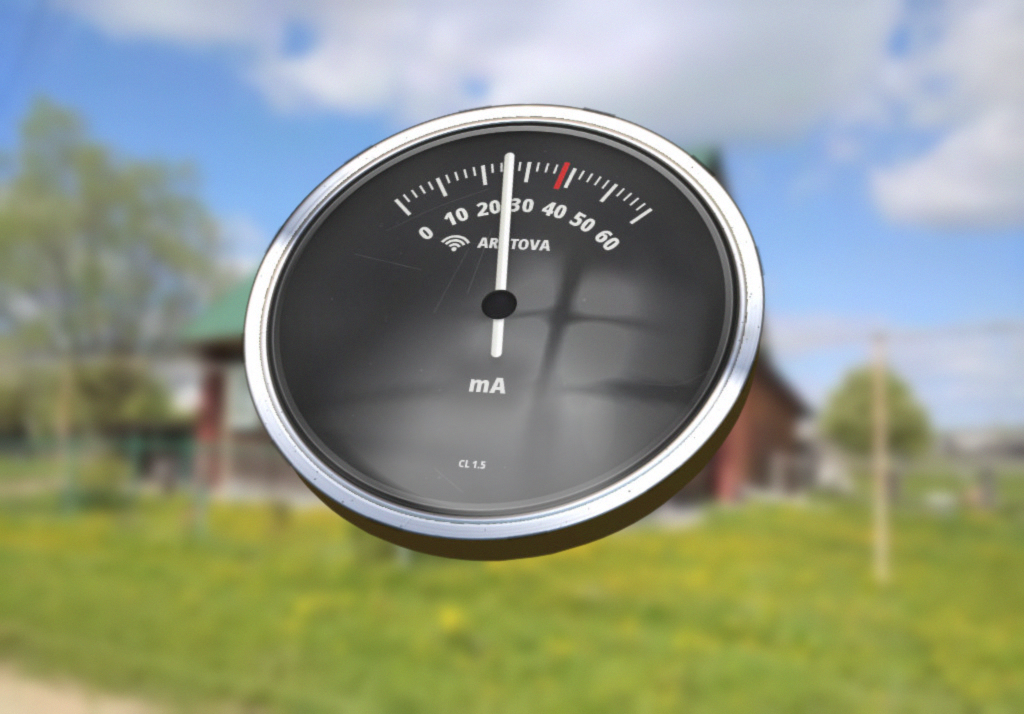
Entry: 26 mA
